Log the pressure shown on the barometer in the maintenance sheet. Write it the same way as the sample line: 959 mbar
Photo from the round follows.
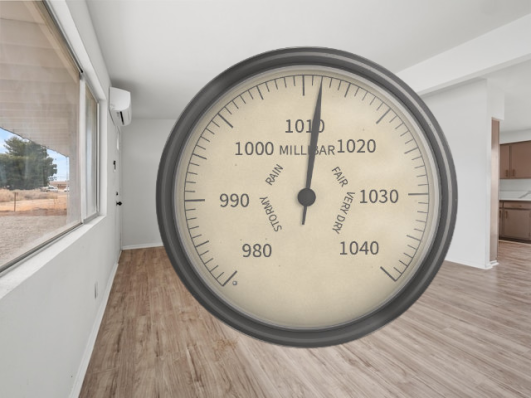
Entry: 1012 mbar
